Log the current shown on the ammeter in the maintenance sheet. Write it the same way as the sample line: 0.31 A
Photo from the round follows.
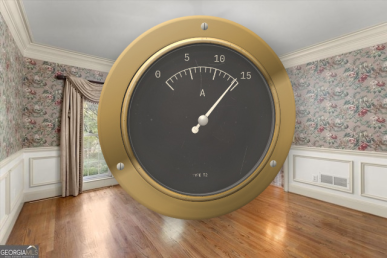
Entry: 14 A
